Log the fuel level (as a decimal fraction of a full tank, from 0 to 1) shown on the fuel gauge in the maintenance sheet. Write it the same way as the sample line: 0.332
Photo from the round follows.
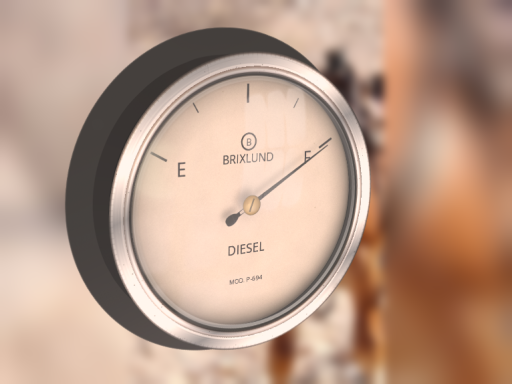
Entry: 1
